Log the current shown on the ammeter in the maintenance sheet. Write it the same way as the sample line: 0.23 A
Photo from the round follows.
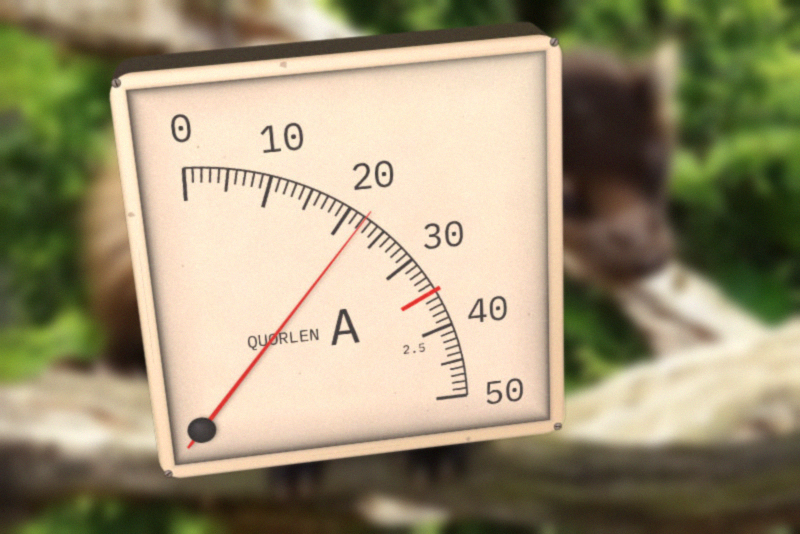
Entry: 22 A
